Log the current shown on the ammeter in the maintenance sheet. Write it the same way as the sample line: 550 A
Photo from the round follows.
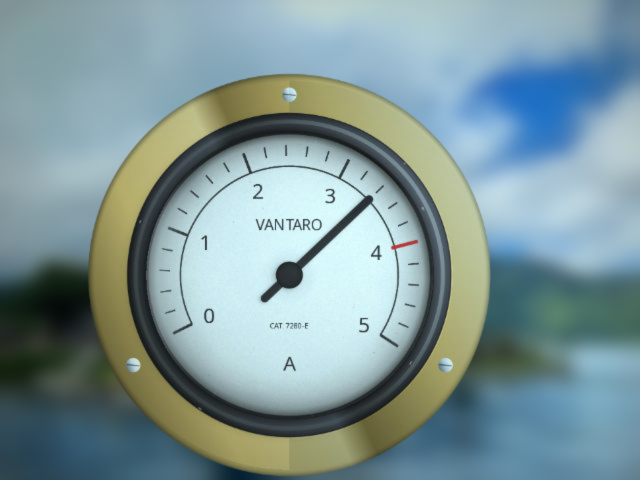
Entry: 3.4 A
